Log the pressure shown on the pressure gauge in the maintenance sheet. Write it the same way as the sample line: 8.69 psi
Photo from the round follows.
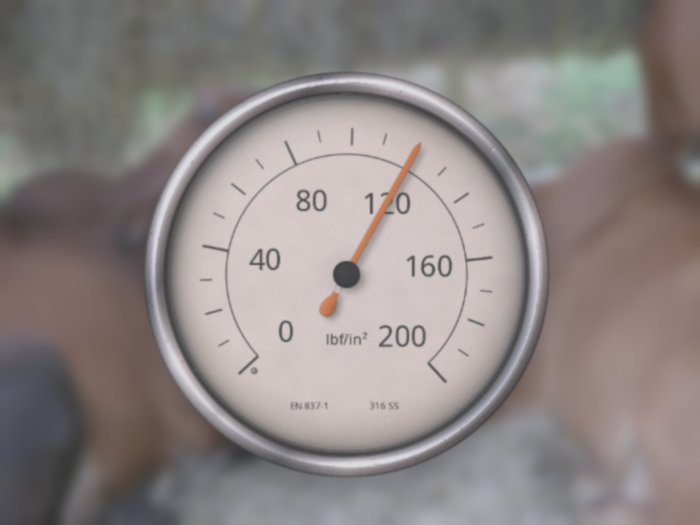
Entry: 120 psi
